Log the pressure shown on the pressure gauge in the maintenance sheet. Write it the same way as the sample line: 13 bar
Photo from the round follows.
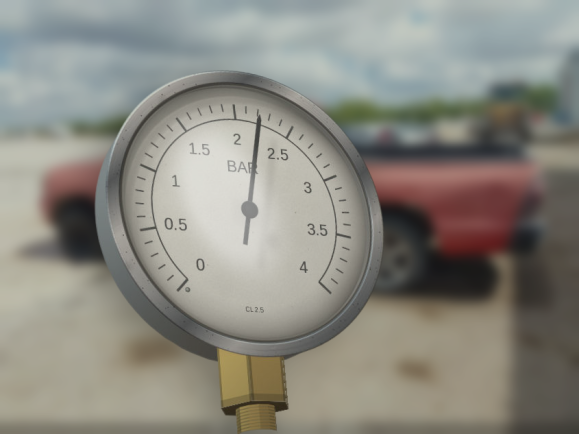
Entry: 2.2 bar
